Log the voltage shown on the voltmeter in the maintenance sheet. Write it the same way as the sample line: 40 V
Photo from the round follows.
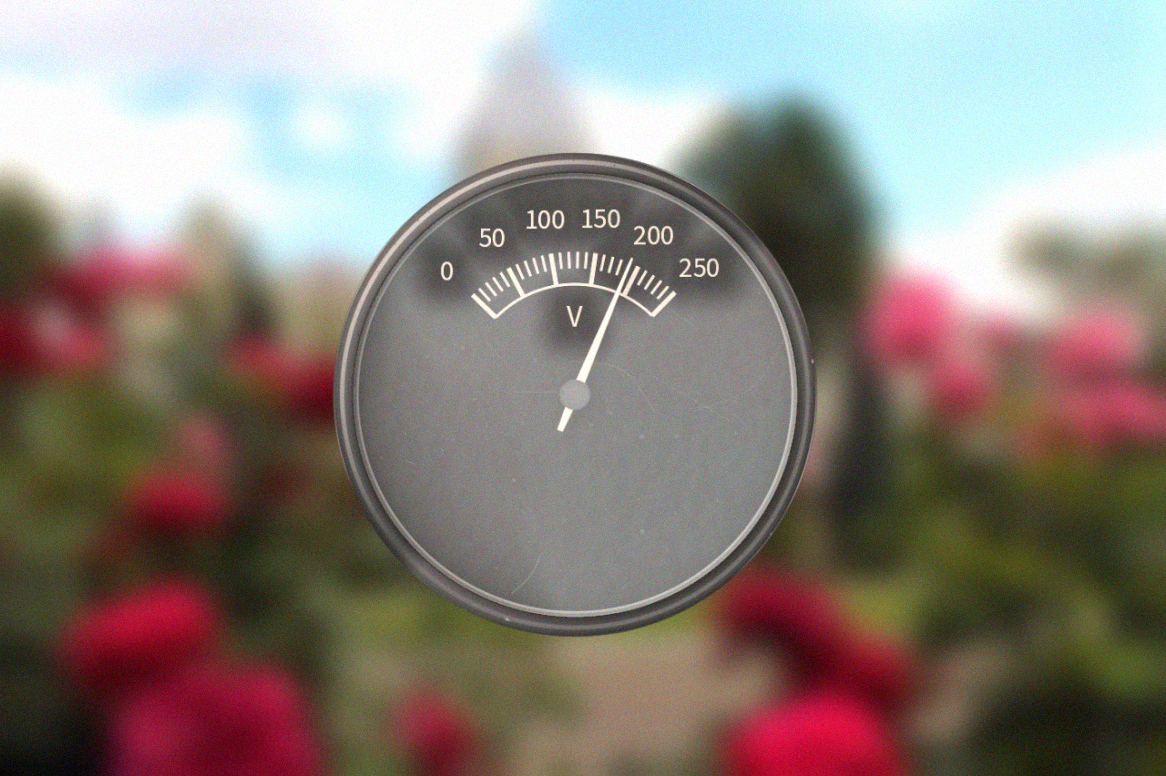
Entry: 190 V
